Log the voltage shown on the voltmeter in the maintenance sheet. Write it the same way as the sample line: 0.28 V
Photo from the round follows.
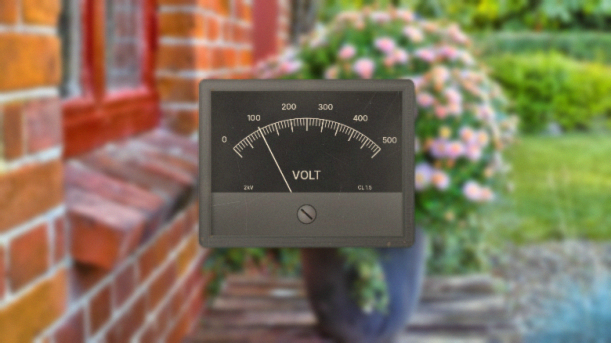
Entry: 100 V
